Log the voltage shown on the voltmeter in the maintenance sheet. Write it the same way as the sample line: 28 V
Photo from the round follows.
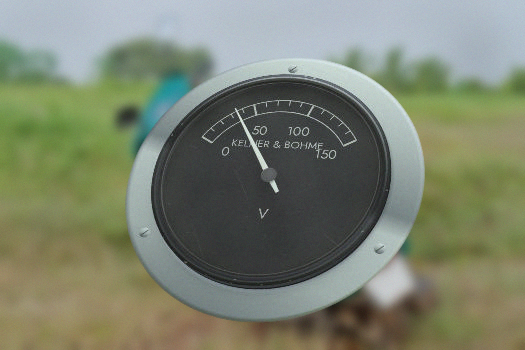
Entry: 35 V
